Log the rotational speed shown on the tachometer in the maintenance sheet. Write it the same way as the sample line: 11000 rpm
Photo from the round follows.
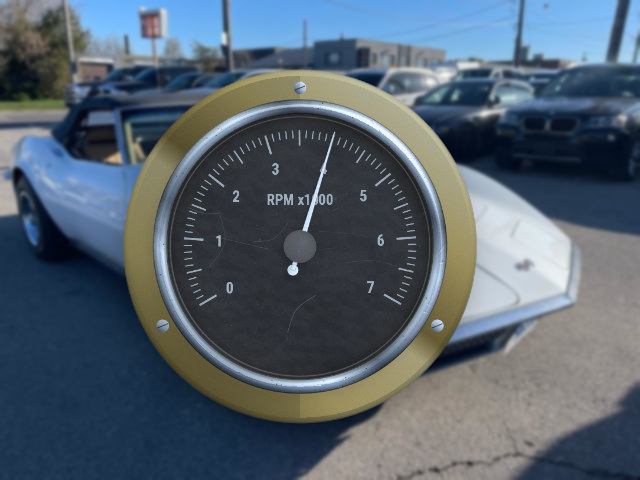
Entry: 4000 rpm
